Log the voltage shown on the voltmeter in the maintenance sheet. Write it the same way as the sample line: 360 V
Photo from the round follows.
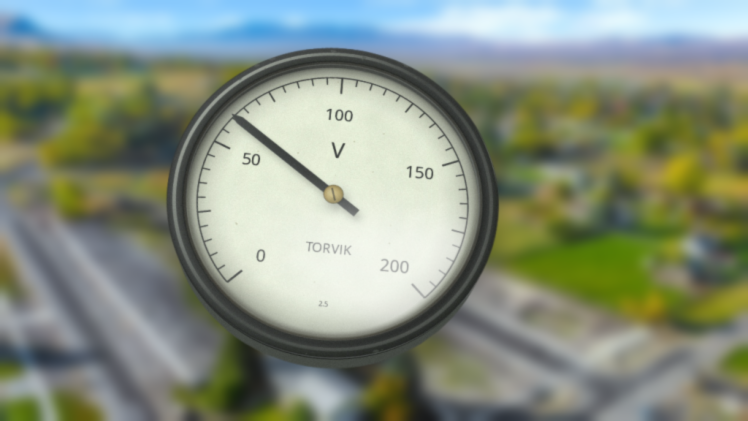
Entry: 60 V
